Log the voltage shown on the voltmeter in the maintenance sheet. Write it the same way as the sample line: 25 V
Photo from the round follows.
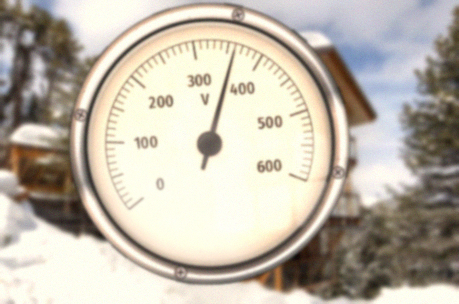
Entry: 360 V
